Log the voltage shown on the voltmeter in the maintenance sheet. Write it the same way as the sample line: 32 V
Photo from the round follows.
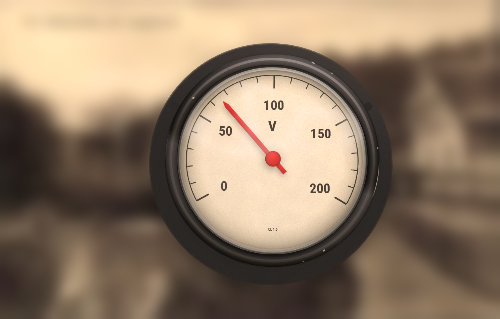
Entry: 65 V
